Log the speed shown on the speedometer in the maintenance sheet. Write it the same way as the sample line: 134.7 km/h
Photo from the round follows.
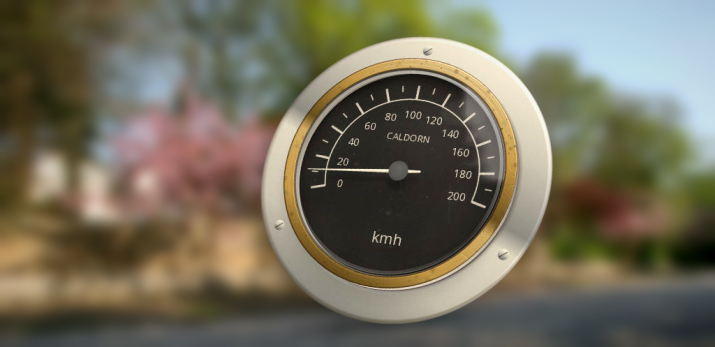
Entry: 10 km/h
